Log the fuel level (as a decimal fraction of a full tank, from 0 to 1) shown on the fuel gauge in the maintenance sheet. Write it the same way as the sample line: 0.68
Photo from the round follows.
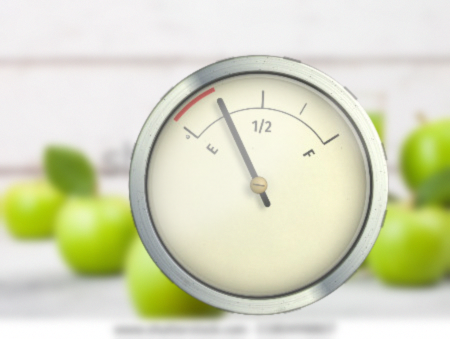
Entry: 0.25
